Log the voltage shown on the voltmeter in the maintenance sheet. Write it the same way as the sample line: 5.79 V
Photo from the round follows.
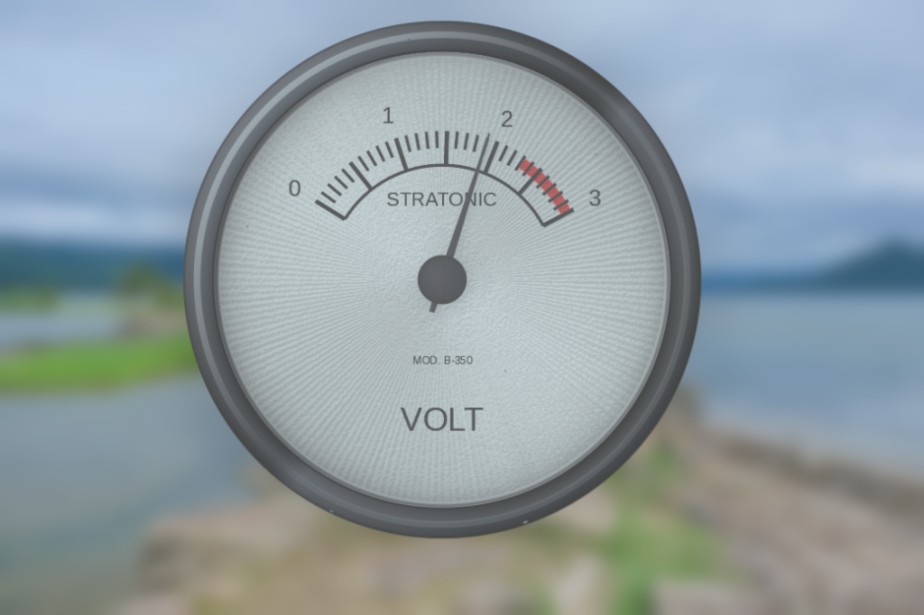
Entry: 1.9 V
